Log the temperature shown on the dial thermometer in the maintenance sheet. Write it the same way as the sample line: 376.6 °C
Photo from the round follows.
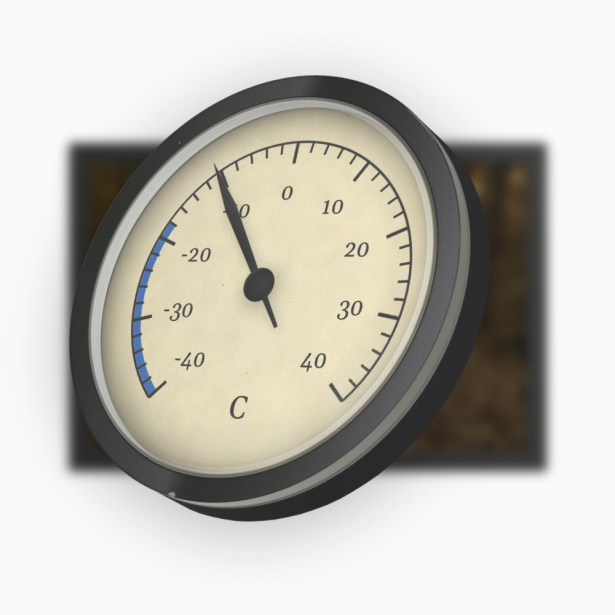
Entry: -10 °C
